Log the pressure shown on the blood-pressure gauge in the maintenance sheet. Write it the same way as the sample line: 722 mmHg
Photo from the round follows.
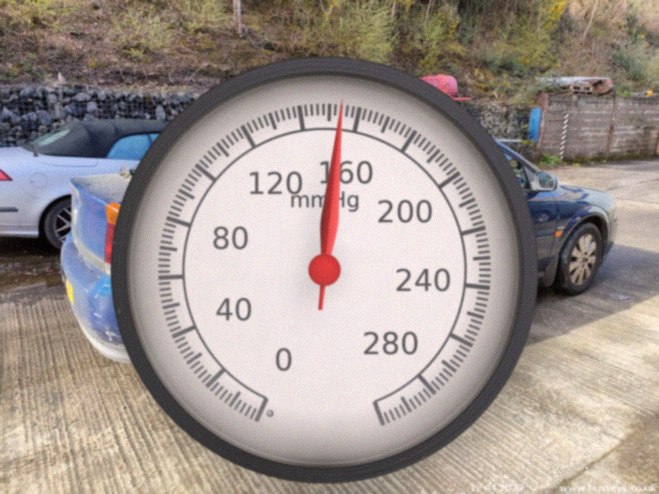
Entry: 154 mmHg
